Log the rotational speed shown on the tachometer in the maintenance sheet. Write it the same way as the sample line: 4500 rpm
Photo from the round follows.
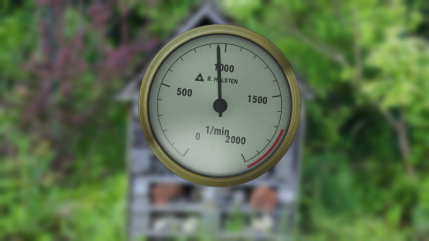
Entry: 950 rpm
